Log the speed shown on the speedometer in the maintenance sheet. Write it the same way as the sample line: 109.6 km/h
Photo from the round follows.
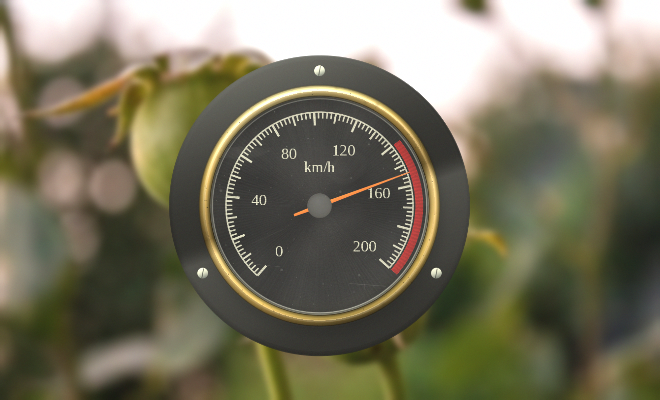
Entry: 154 km/h
